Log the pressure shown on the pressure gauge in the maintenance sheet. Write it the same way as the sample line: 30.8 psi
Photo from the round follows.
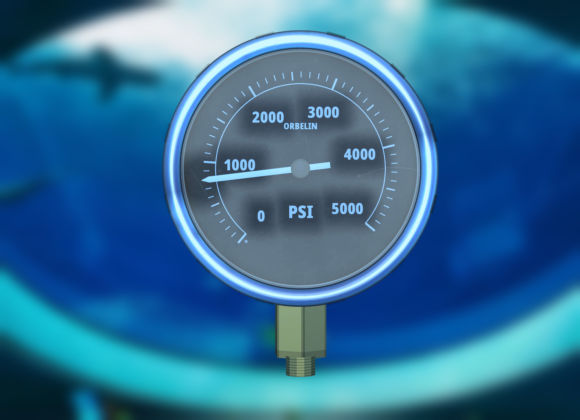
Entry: 800 psi
